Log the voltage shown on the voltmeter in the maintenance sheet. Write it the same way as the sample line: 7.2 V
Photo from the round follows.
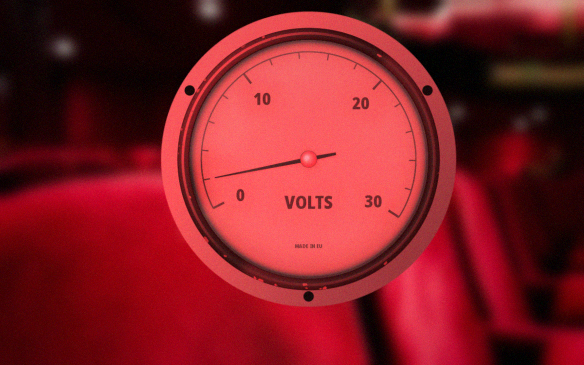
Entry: 2 V
